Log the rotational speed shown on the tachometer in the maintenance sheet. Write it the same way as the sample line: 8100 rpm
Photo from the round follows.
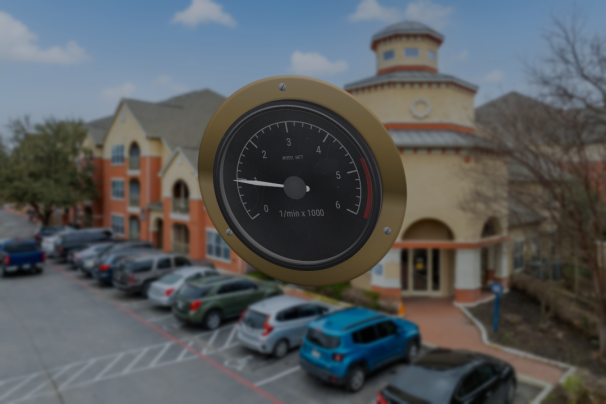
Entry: 1000 rpm
